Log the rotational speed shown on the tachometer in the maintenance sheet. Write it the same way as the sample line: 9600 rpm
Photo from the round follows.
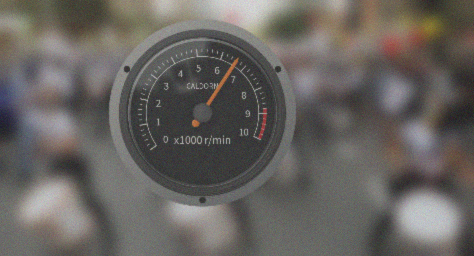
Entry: 6600 rpm
